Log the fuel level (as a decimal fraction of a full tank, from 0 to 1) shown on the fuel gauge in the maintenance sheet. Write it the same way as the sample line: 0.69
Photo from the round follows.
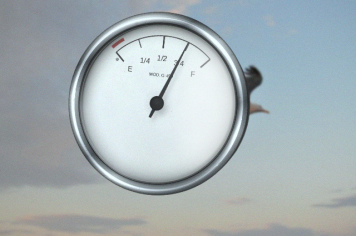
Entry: 0.75
